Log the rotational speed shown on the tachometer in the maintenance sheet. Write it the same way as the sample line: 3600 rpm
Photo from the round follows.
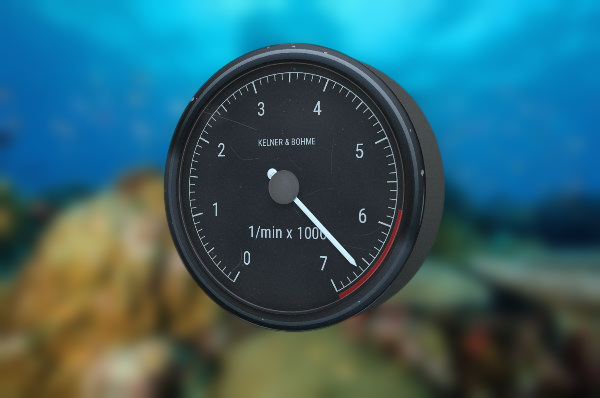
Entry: 6600 rpm
